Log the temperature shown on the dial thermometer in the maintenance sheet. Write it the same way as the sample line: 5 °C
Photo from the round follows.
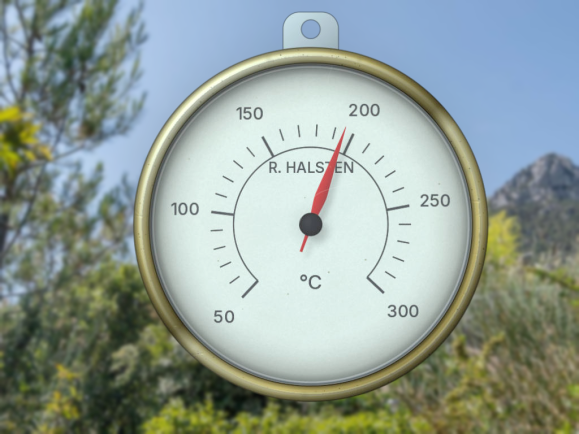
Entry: 195 °C
